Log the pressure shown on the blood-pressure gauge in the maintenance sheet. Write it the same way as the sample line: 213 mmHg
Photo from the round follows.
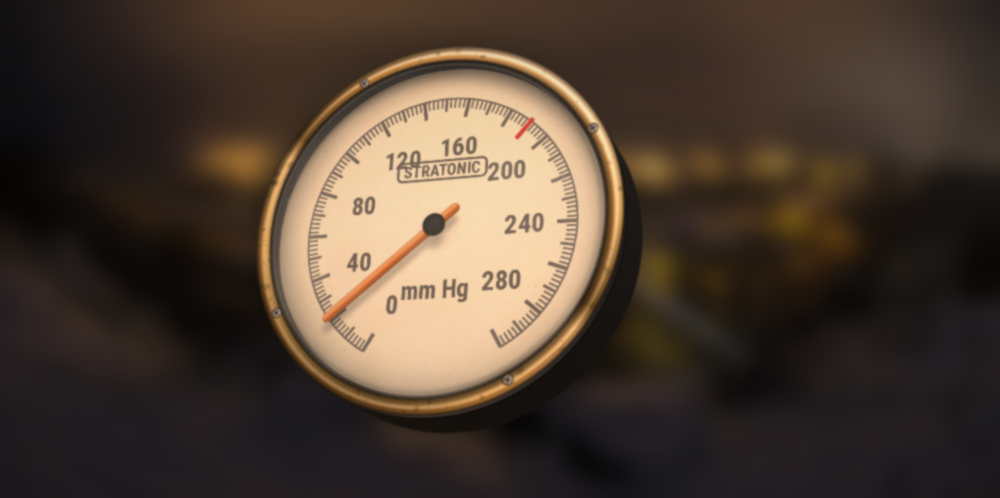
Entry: 20 mmHg
